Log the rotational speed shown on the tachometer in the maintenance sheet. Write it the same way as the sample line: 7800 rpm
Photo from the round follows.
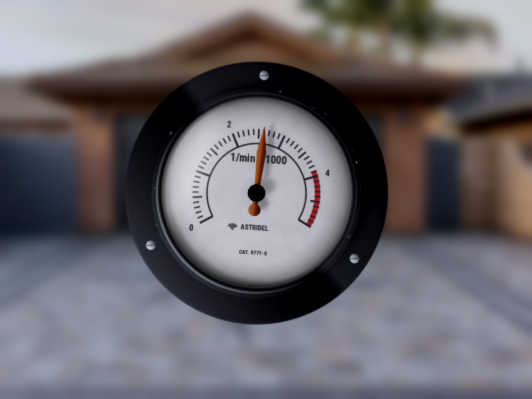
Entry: 2600 rpm
